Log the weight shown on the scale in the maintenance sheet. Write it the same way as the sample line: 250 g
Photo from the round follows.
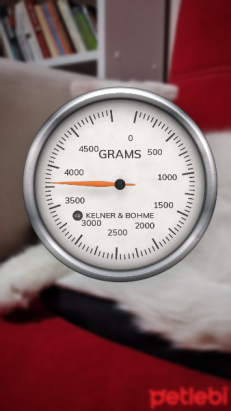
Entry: 3800 g
